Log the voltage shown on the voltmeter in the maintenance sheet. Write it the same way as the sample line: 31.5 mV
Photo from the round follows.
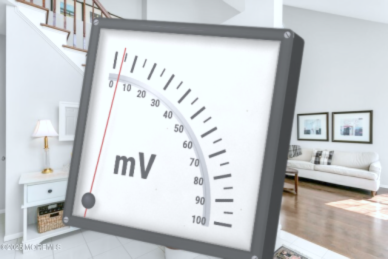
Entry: 5 mV
